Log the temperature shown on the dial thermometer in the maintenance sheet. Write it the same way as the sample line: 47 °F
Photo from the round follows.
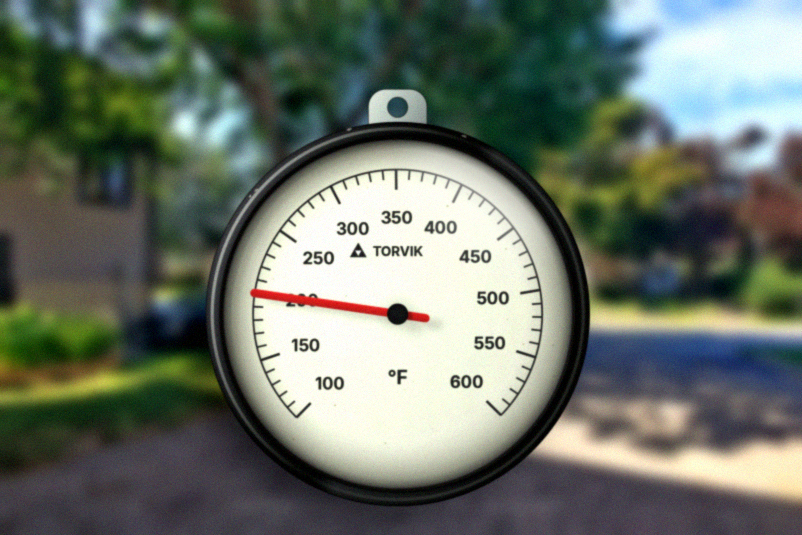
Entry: 200 °F
